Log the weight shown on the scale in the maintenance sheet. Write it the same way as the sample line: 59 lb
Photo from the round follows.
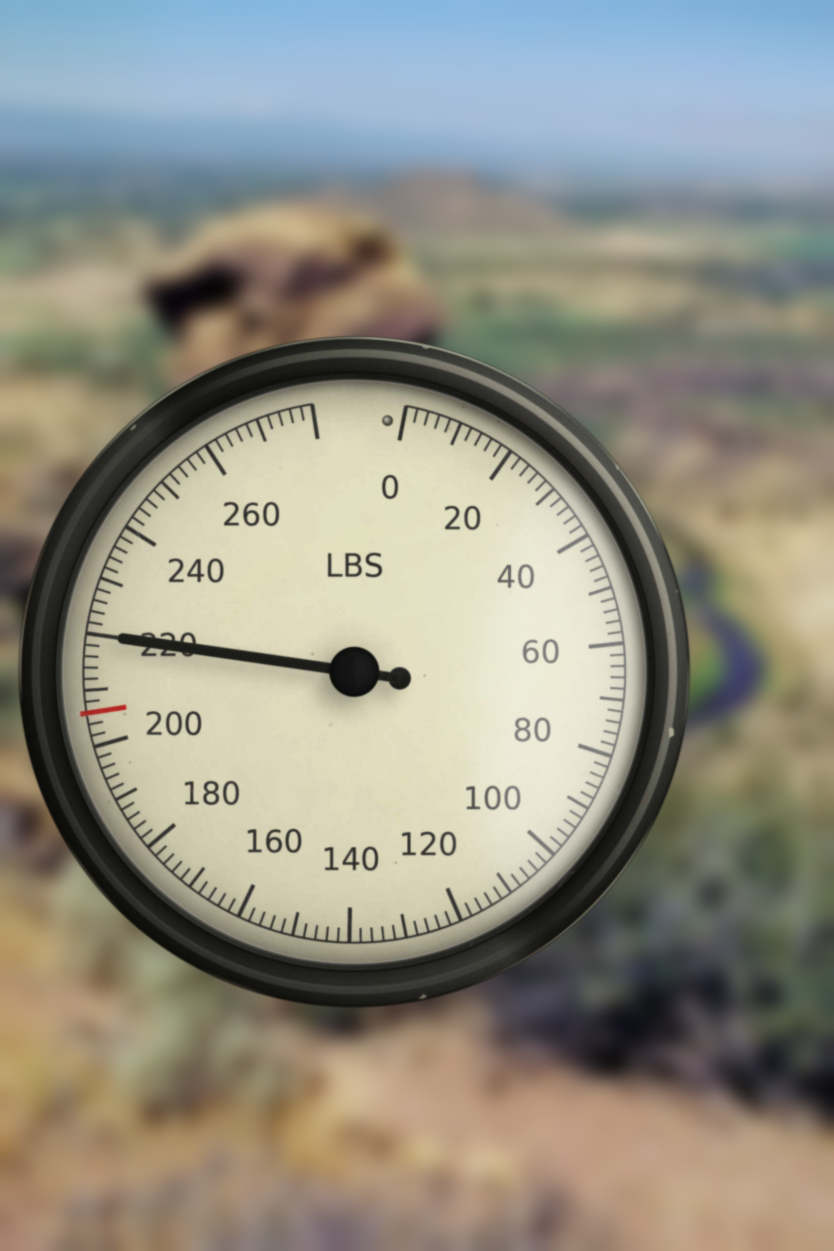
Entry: 220 lb
